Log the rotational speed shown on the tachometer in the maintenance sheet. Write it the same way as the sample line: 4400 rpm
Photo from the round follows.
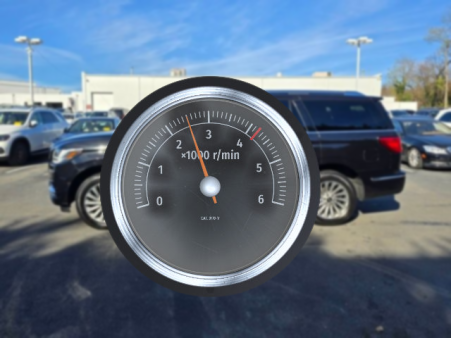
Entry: 2500 rpm
